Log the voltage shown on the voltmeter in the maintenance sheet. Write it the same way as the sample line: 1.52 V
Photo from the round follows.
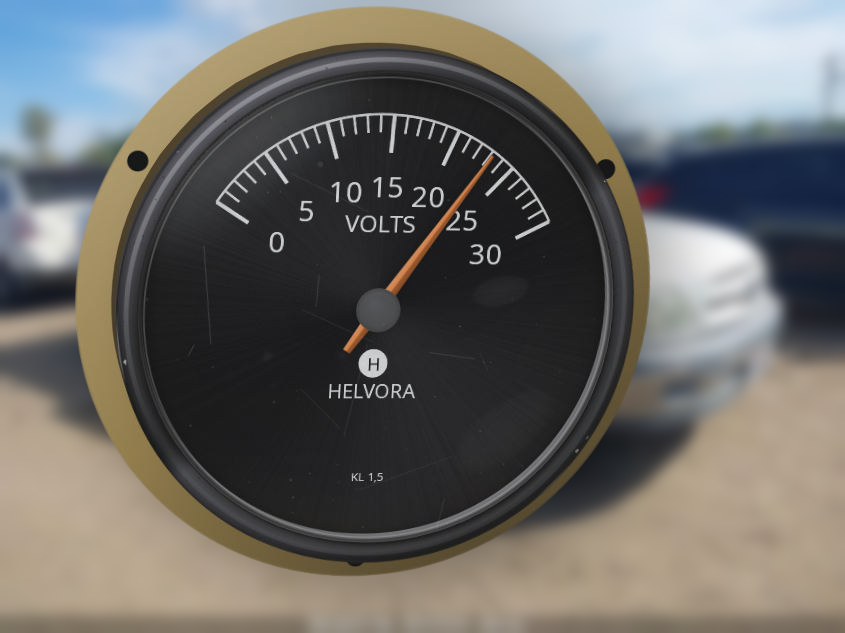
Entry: 23 V
